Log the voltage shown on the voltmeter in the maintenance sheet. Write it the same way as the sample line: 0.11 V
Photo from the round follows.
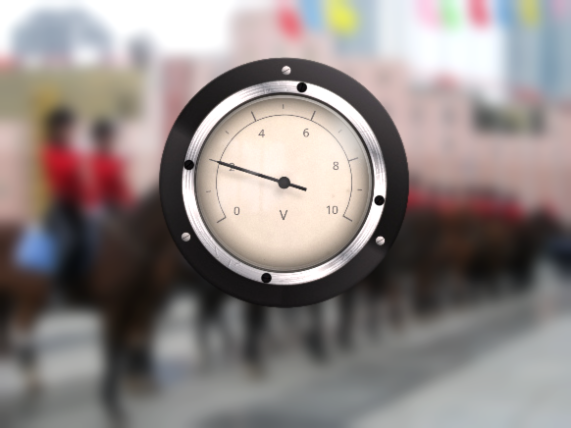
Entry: 2 V
